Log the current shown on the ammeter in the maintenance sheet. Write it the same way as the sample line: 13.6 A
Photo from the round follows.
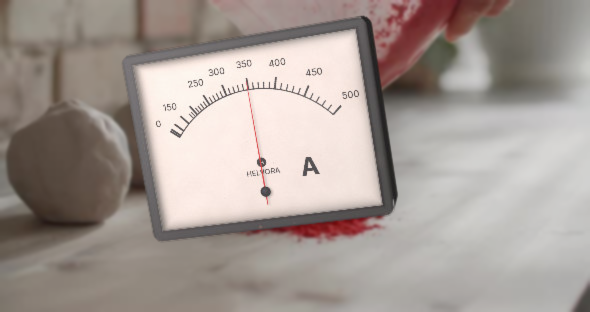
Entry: 350 A
